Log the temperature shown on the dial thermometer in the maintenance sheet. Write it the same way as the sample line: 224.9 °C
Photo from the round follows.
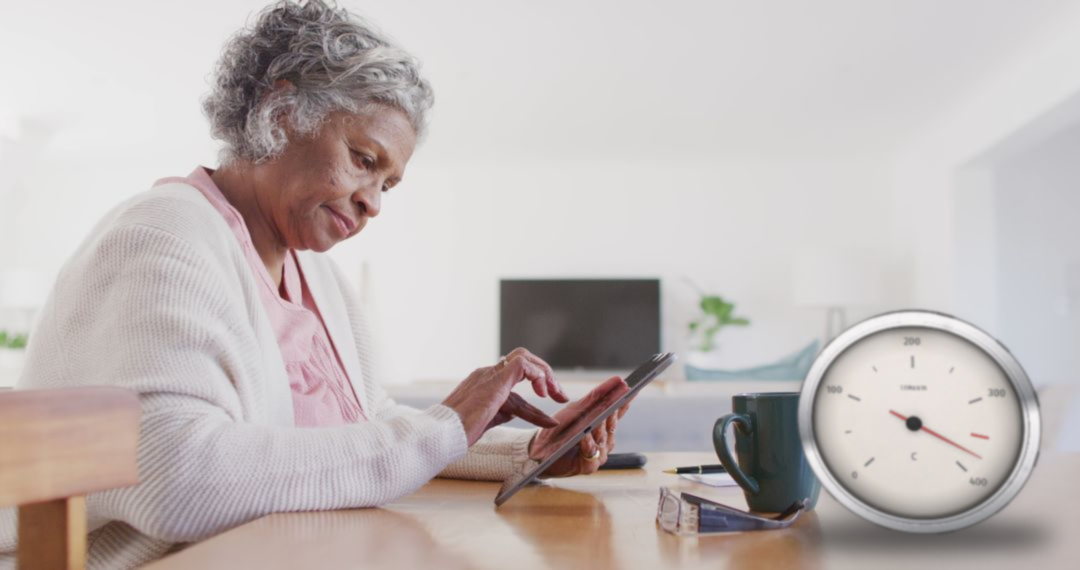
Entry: 375 °C
